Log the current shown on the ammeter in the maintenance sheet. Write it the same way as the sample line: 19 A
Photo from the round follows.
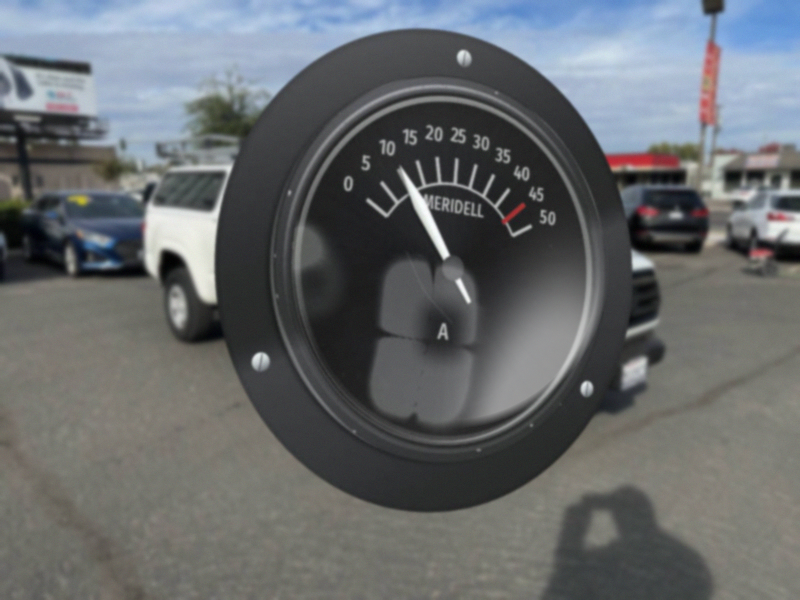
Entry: 10 A
